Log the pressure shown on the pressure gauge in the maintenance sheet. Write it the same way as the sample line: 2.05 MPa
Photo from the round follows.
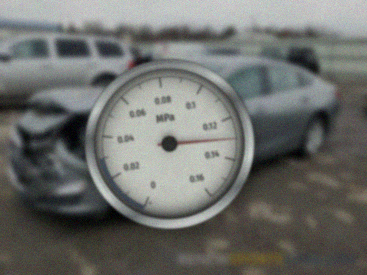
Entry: 0.13 MPa
